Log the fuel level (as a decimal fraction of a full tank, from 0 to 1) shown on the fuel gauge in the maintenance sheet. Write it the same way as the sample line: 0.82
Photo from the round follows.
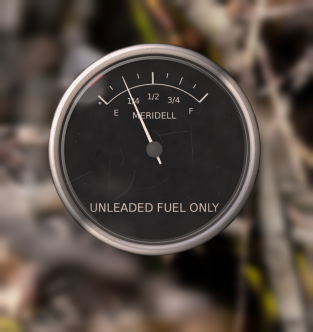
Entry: 0.25
